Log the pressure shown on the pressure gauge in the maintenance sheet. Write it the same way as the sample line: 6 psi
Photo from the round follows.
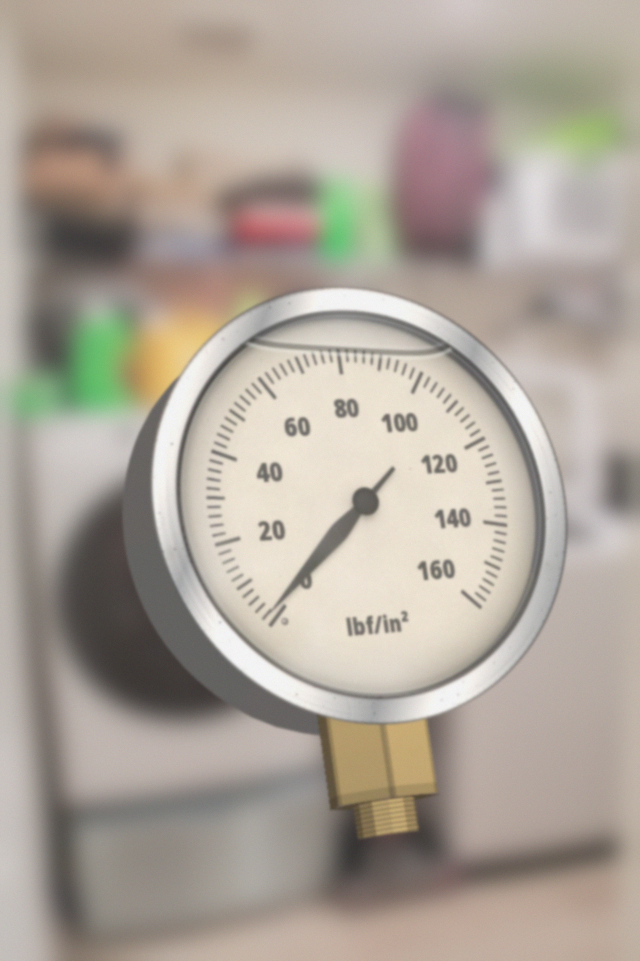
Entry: 2 psi
